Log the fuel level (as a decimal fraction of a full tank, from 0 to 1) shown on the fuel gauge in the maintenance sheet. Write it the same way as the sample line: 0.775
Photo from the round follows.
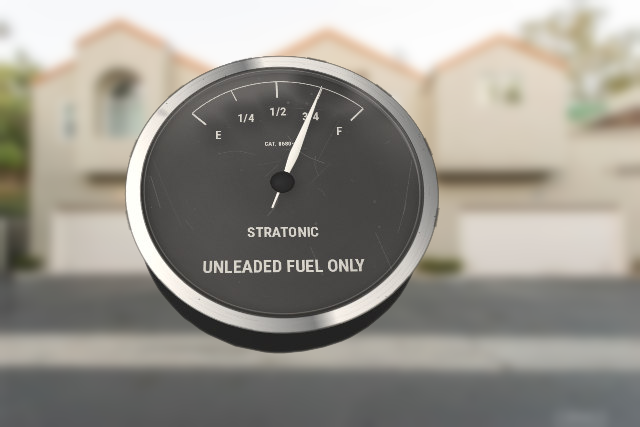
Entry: 0.75
